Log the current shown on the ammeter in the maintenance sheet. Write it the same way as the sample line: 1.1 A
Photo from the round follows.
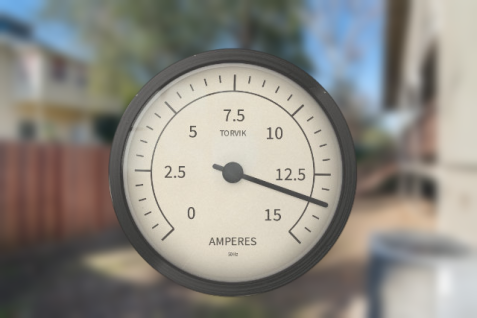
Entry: 13.5 A
